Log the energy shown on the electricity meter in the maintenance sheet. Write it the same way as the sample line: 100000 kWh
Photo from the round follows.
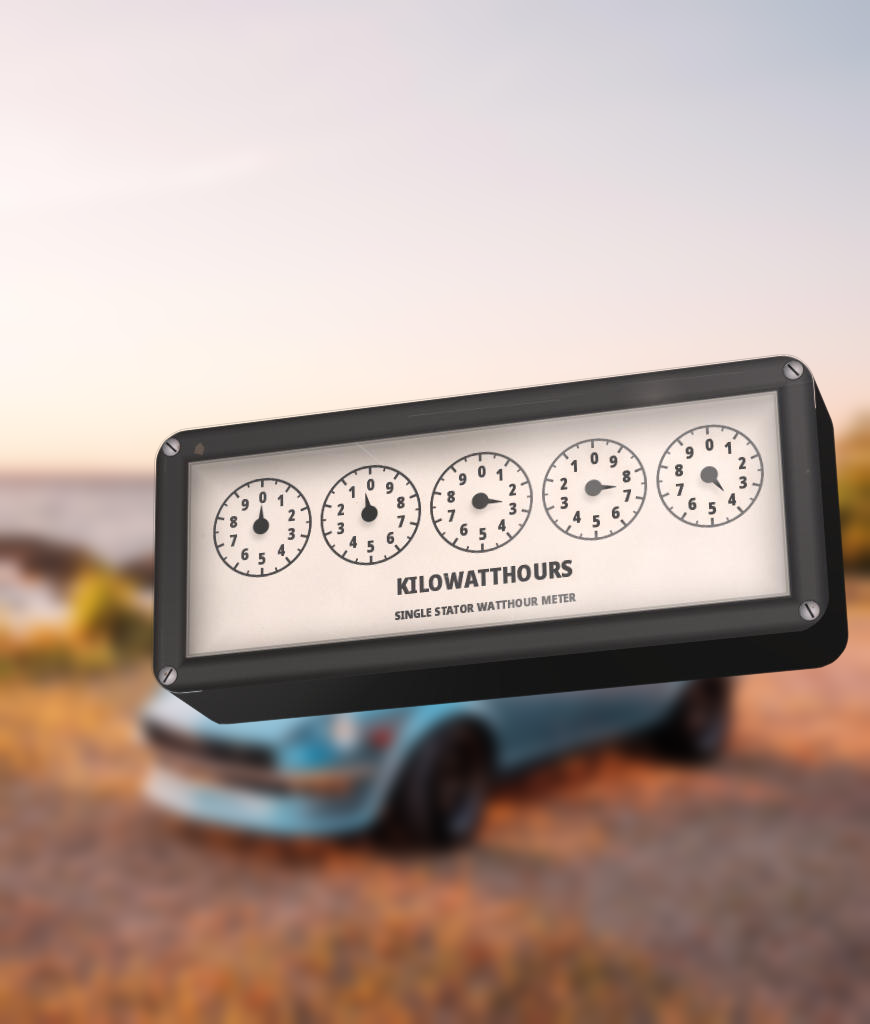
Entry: 274 kWh
